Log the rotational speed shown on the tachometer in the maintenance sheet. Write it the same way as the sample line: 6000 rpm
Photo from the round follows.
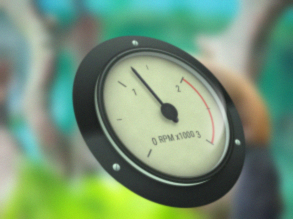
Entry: 1250 rpm
